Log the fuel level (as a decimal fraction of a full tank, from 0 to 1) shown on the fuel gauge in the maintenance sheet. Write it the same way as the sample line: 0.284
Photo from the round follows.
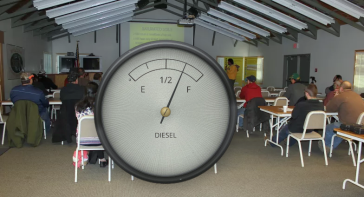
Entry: 0.75
